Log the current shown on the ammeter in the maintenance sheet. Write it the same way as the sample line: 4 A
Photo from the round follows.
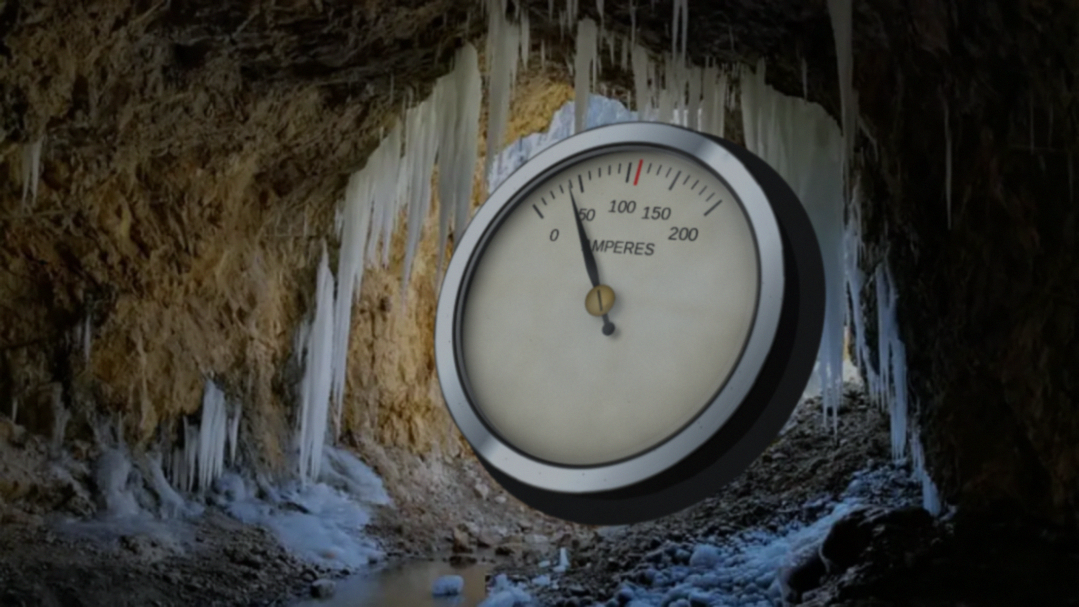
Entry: 40 A
